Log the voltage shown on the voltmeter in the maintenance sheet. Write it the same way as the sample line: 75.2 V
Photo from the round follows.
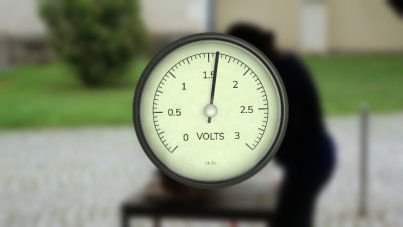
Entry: 1.6 V
